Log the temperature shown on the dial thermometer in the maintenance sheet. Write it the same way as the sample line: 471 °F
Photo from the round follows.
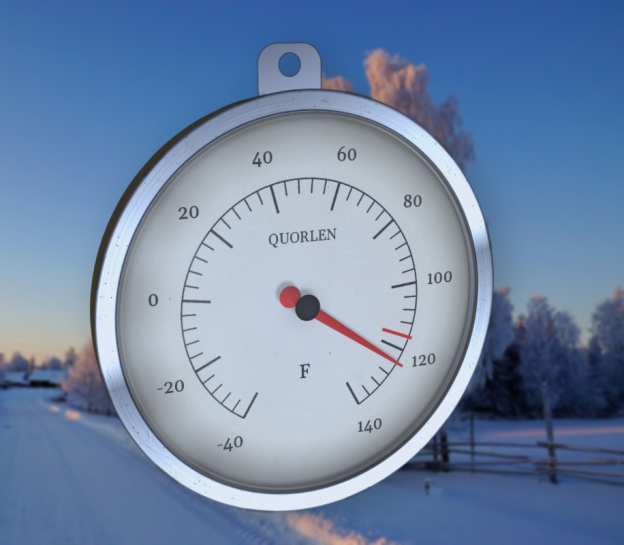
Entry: 124 °F
